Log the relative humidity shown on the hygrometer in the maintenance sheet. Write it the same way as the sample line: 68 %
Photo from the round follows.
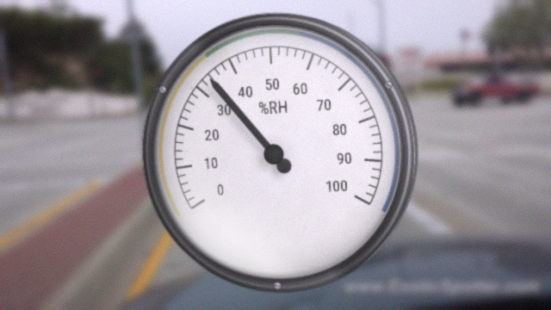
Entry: 34 %
